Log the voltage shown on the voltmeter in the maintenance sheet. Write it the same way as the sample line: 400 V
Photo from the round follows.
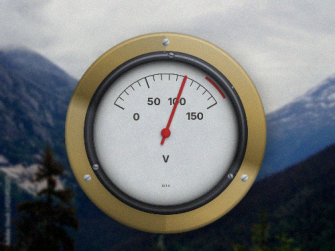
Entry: 100 V
